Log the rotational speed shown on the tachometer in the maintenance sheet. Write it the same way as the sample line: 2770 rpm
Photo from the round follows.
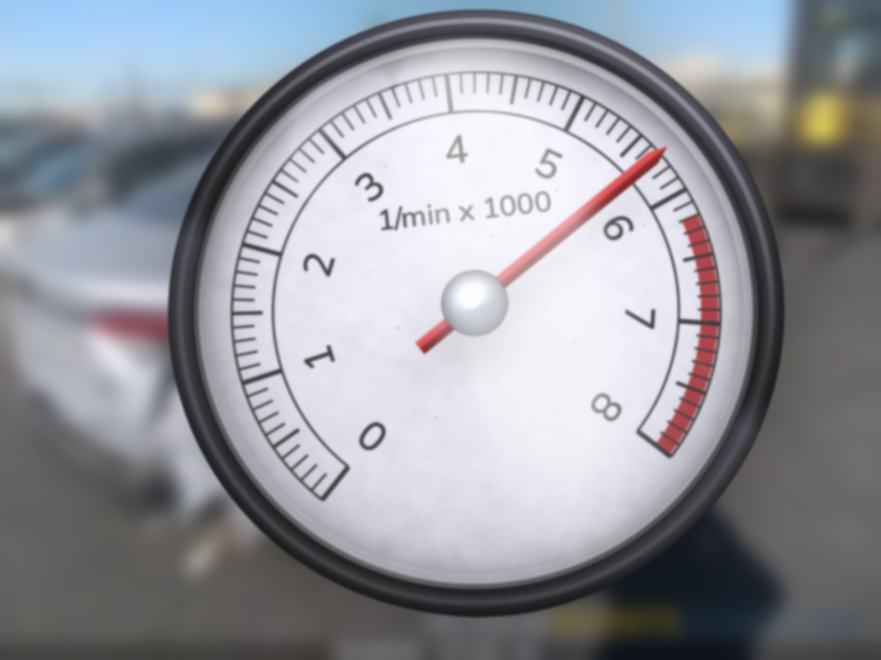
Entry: 5700 rpm
